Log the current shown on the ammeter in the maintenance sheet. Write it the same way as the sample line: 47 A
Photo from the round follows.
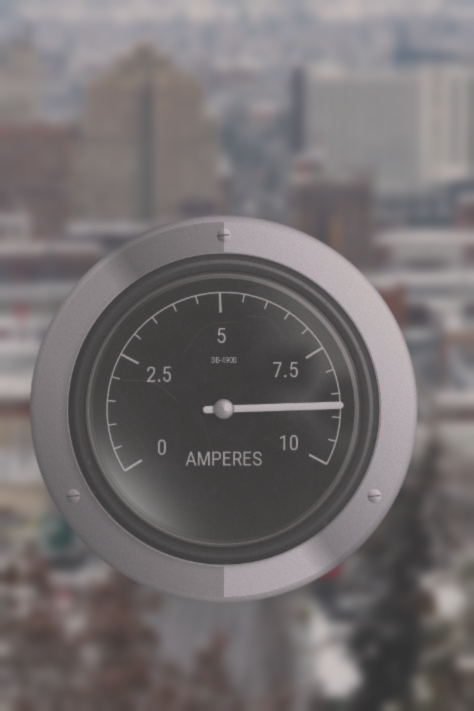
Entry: 8.75 A
